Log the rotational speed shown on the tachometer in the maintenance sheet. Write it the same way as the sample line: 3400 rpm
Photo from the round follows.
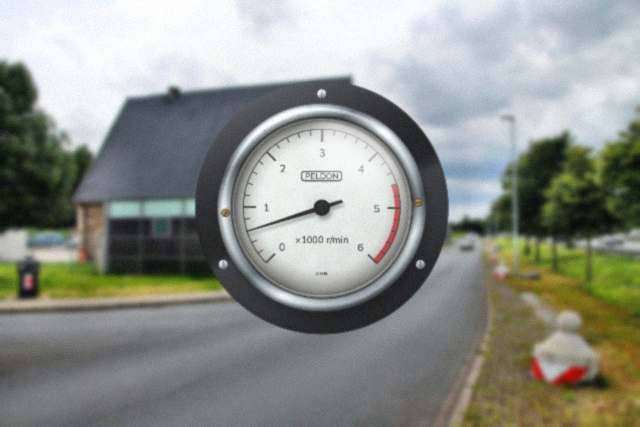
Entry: 600 rpm
